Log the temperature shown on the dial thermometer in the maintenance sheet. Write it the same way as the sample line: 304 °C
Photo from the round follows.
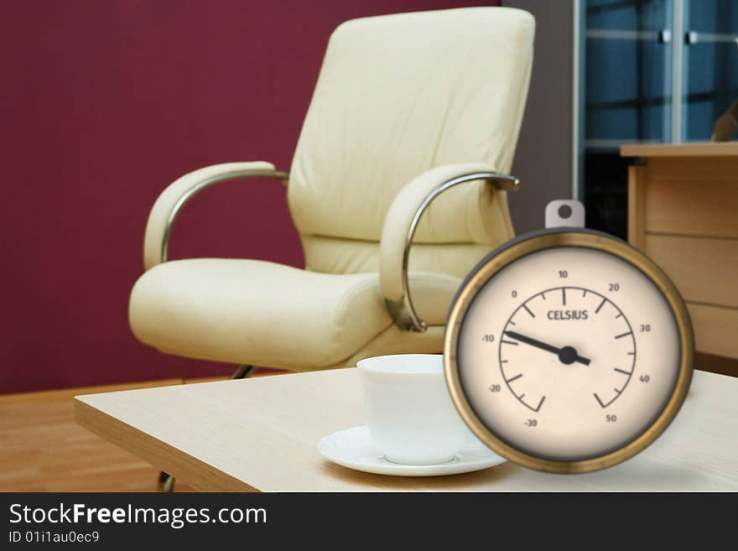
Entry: -7.5 °C
